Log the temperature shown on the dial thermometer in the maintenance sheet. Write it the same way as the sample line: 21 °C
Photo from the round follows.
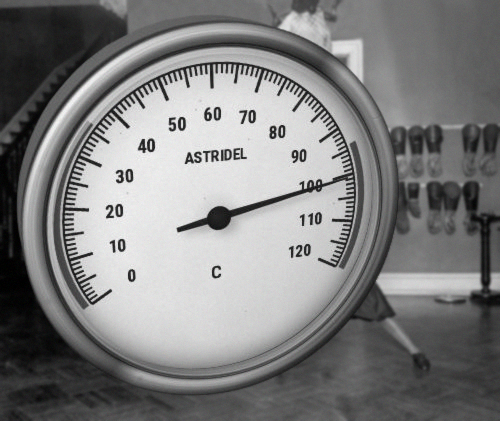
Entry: 100 °C
